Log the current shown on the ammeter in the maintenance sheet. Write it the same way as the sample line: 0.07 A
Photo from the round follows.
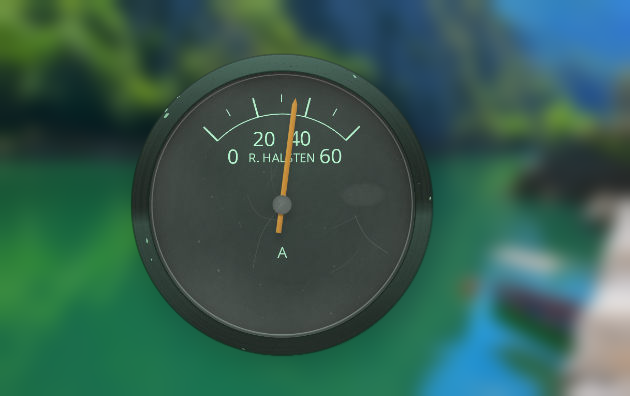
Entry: 35 A
